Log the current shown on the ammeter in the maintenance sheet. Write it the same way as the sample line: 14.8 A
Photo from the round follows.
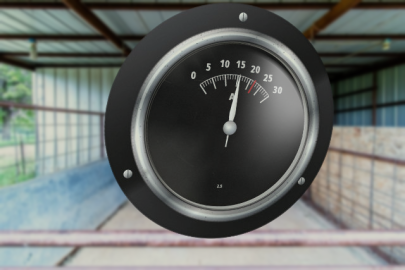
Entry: 15 A
